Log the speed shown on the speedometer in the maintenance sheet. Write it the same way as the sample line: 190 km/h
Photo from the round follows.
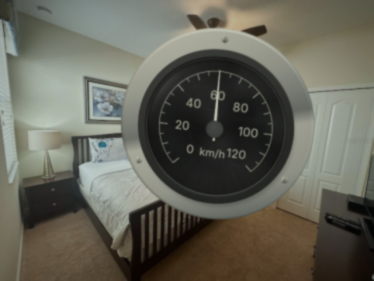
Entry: 60 km/h
